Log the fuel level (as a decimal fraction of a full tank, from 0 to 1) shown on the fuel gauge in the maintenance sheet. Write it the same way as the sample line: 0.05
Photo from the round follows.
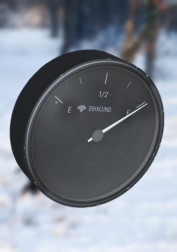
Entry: 1
